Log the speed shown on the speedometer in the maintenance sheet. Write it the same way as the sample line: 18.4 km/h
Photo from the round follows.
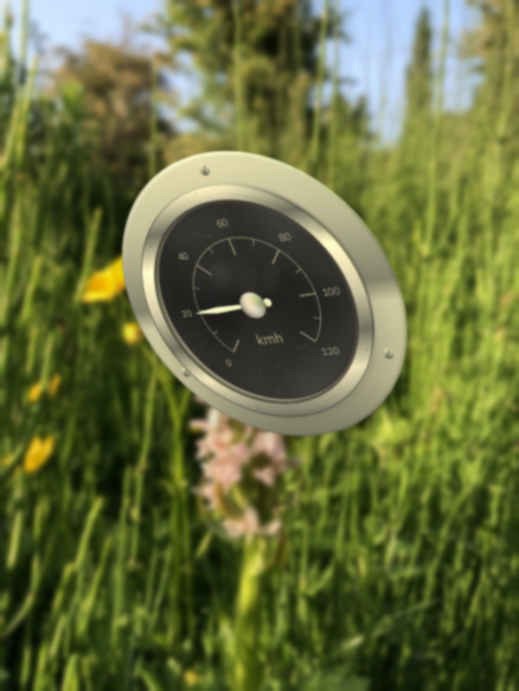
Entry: 20 km/h
